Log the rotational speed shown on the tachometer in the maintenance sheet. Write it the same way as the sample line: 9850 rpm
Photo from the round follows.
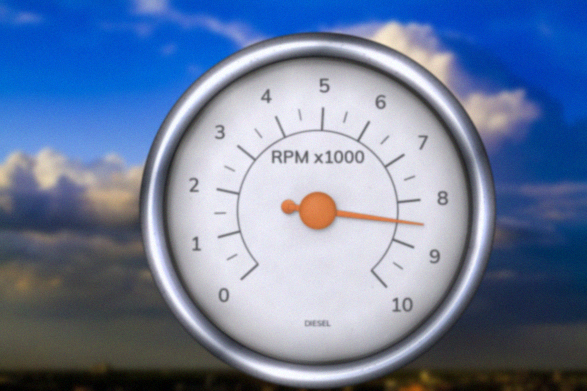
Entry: 8500 rpm
